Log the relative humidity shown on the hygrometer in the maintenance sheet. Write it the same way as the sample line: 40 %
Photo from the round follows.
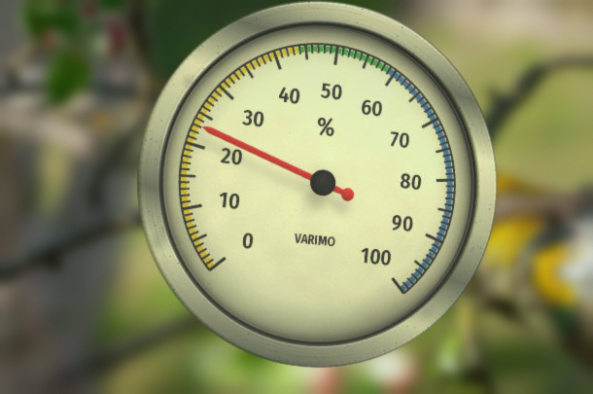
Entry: 23 %
